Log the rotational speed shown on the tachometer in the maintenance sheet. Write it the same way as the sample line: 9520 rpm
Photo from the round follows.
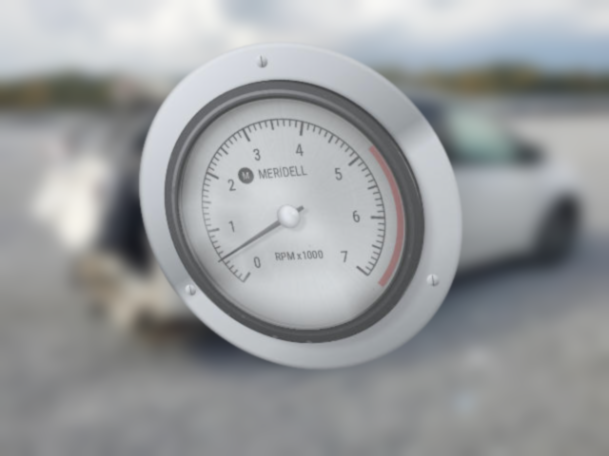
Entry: 500 rpm
